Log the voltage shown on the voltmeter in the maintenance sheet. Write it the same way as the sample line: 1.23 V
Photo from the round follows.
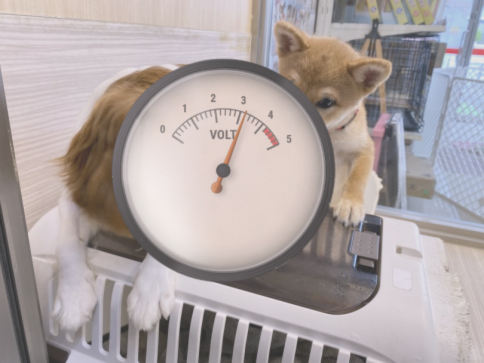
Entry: 3.2 V
